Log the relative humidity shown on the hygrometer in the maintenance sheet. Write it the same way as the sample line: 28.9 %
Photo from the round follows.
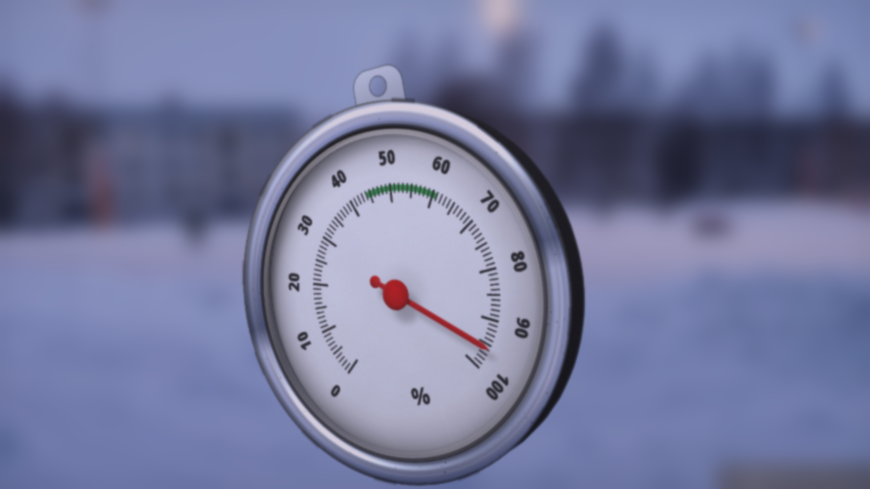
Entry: 95 %
